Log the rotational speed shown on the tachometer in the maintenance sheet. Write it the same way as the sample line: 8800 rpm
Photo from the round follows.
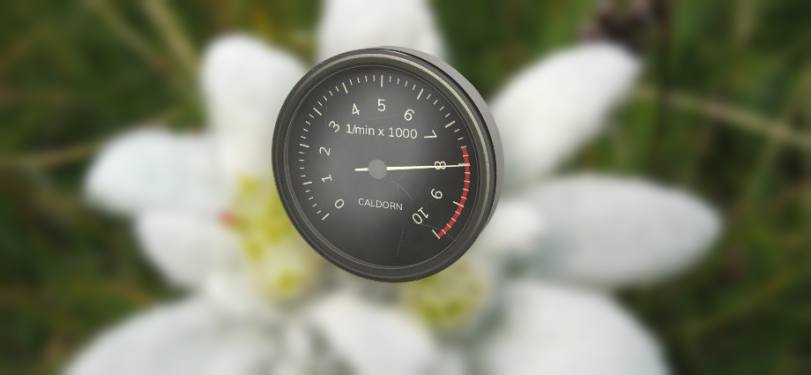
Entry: 8000 rpm
